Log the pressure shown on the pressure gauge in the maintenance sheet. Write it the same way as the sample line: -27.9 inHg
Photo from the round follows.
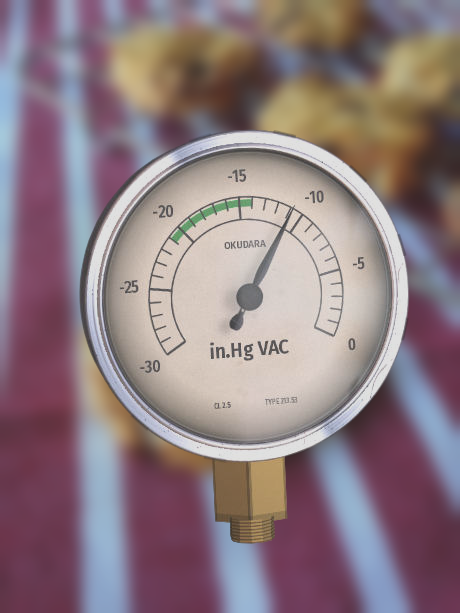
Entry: -11 inHg
